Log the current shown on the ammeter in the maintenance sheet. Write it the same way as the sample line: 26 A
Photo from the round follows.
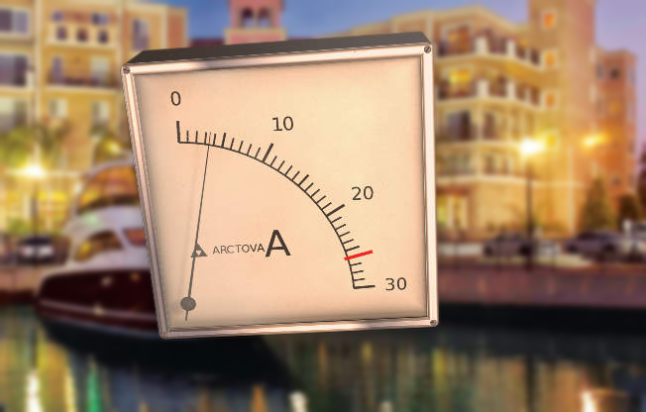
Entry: 3.5 A
